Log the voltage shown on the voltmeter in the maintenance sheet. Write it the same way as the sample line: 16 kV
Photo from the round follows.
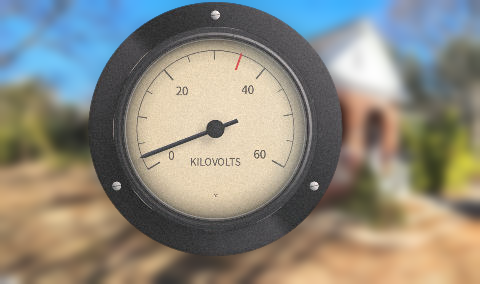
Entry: 2.5 kV
